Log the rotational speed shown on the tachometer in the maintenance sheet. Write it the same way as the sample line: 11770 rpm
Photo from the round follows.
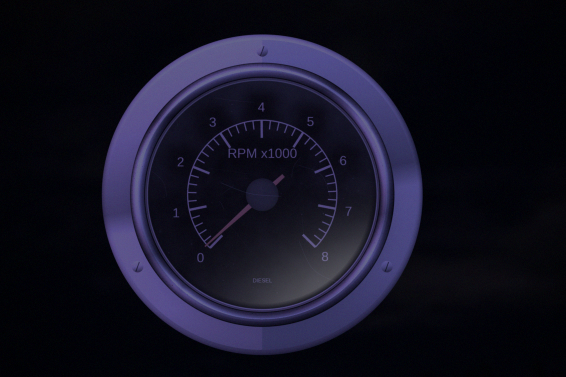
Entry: 100 rpm
